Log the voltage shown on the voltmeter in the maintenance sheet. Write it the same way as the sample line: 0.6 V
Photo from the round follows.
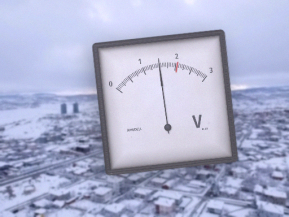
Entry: 1.5 V
